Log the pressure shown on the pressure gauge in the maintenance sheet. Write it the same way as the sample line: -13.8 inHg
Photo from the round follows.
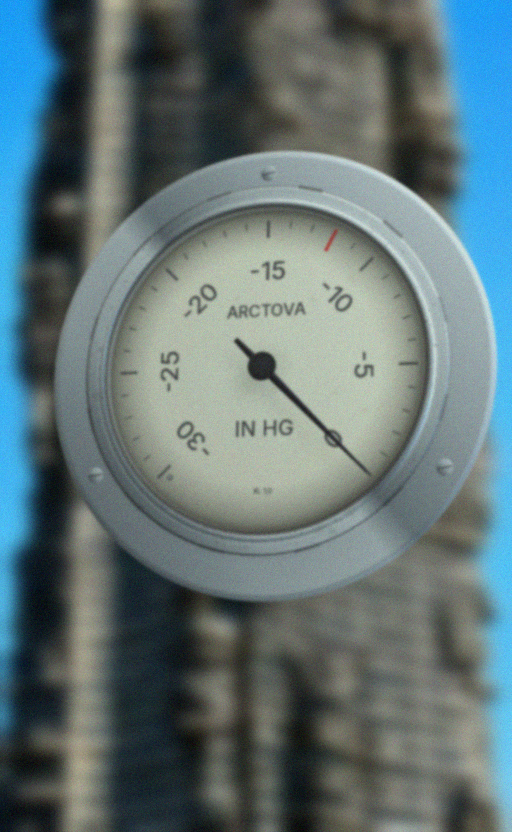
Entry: 0 inHg
